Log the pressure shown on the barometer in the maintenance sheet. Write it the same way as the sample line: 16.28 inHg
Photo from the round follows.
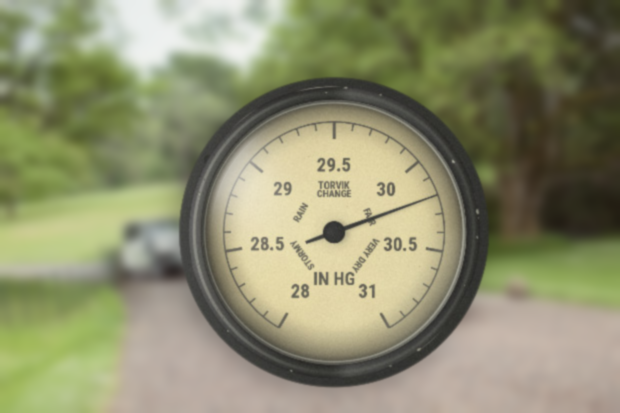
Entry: 30.2 inHg
